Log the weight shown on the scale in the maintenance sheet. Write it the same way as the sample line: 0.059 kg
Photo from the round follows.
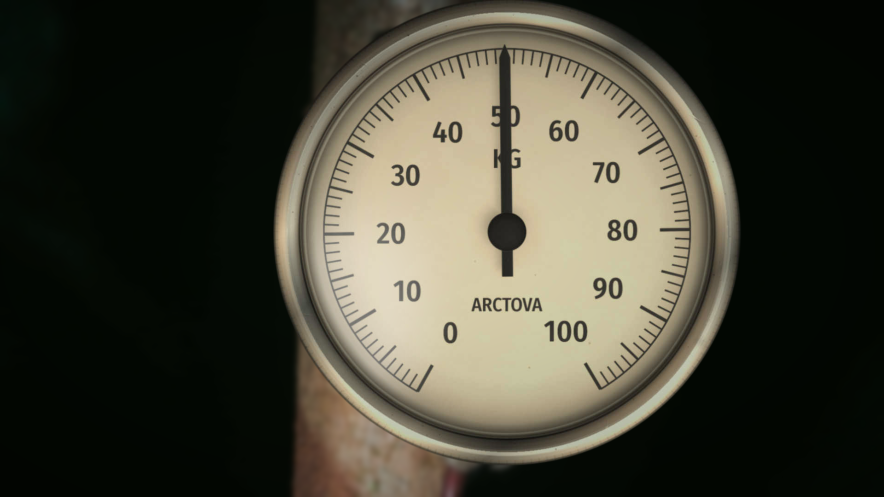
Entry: 50 kg
